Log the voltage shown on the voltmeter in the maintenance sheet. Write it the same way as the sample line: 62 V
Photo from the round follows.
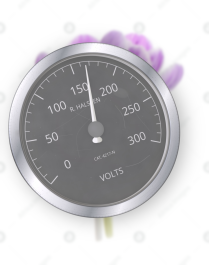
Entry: 165 V
